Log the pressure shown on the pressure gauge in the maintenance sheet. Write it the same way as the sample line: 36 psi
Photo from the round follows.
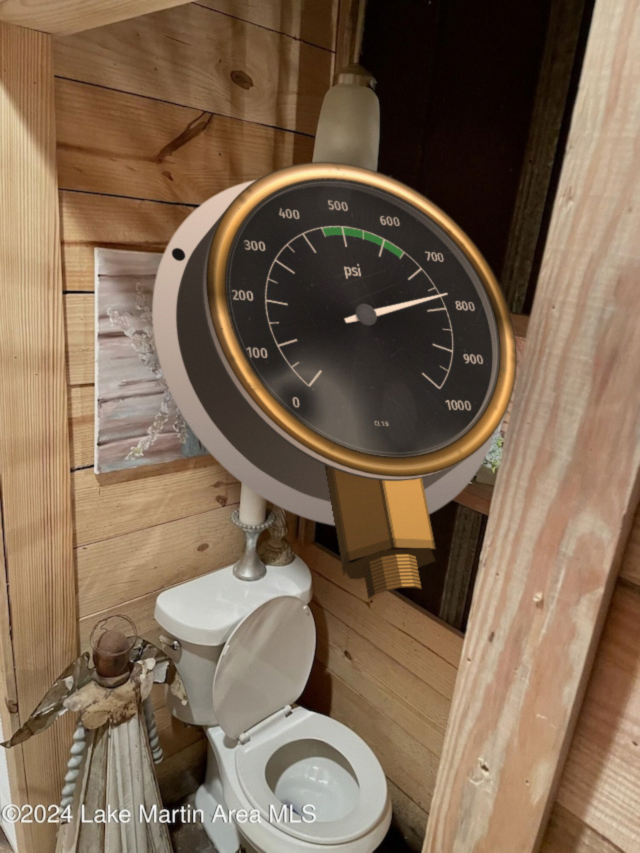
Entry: 775 psi
